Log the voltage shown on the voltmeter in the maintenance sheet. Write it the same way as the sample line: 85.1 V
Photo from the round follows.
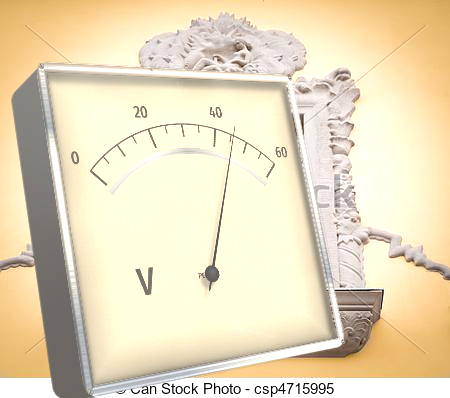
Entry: 45 V
